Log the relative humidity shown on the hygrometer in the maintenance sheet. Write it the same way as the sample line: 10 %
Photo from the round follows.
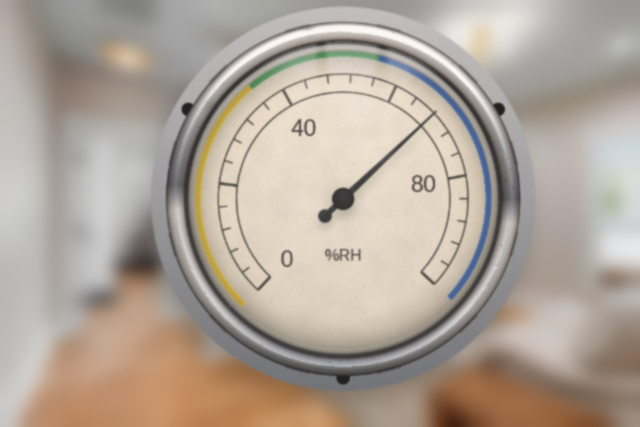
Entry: 68 %
